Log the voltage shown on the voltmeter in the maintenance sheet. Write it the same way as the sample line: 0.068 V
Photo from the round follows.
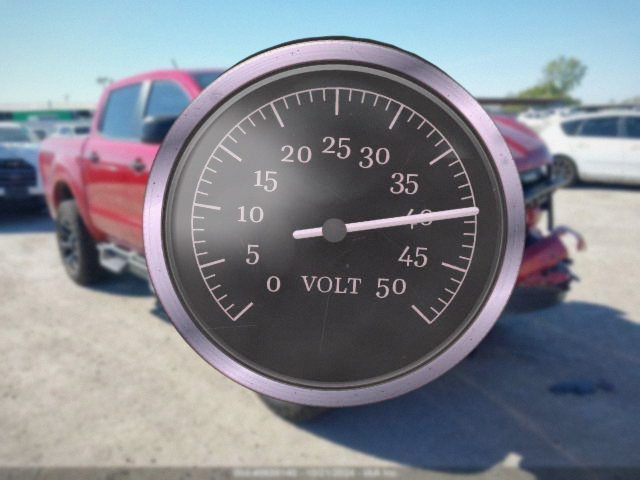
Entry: 40 V
